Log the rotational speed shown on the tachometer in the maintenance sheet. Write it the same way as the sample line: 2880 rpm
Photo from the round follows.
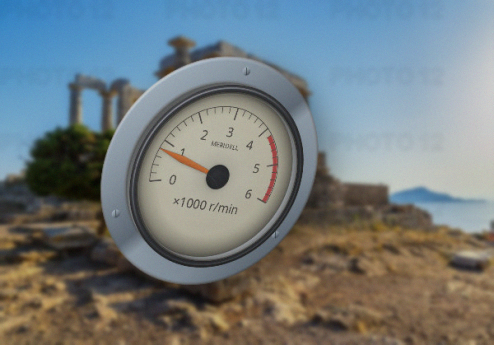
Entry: 800 rpm
